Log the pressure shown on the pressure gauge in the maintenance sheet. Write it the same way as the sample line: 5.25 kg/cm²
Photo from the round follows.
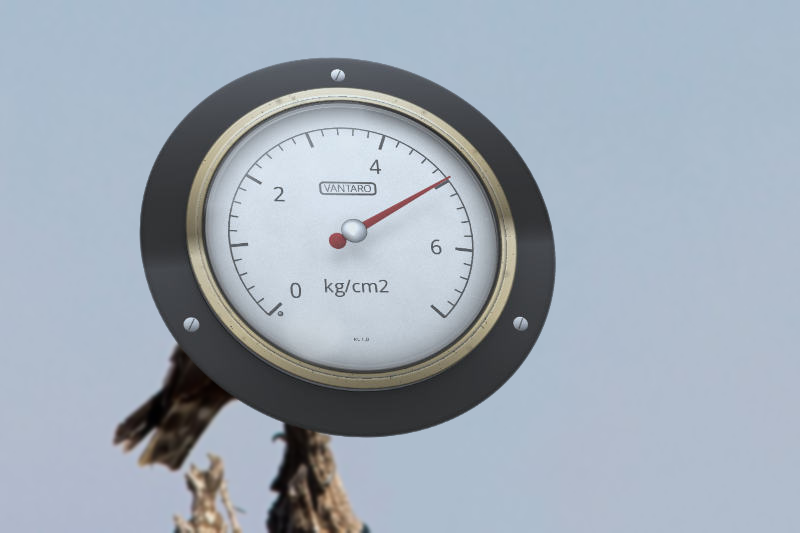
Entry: 5 kg/cm²
